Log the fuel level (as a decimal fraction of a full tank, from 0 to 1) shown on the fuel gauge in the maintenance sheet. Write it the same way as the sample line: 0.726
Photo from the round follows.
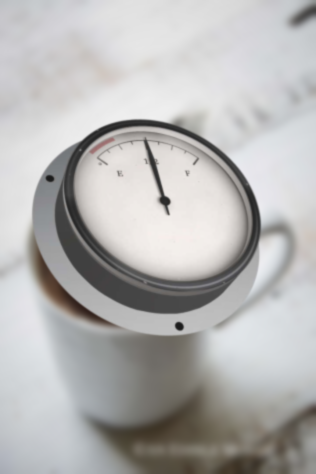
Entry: 0.5
